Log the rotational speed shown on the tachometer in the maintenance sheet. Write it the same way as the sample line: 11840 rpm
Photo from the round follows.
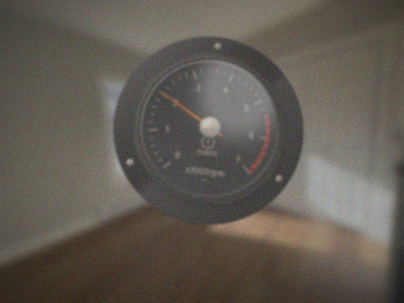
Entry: 2000 rpm
